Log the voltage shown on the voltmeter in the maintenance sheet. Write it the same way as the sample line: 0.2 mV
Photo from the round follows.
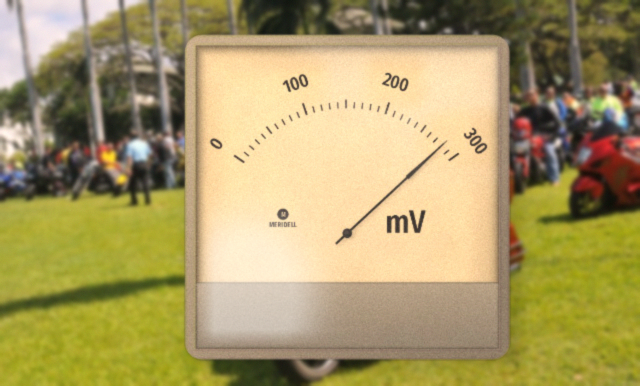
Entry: 280 mV
